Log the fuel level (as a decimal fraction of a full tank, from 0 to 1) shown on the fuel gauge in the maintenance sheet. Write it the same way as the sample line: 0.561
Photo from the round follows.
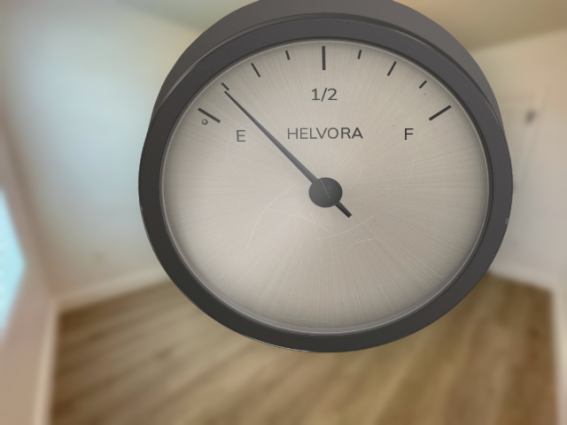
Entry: 0.125
